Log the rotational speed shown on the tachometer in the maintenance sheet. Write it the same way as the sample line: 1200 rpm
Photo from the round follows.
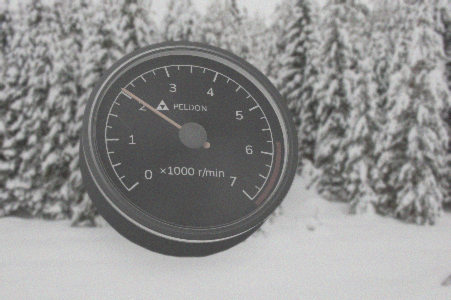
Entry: 2000 rpm
